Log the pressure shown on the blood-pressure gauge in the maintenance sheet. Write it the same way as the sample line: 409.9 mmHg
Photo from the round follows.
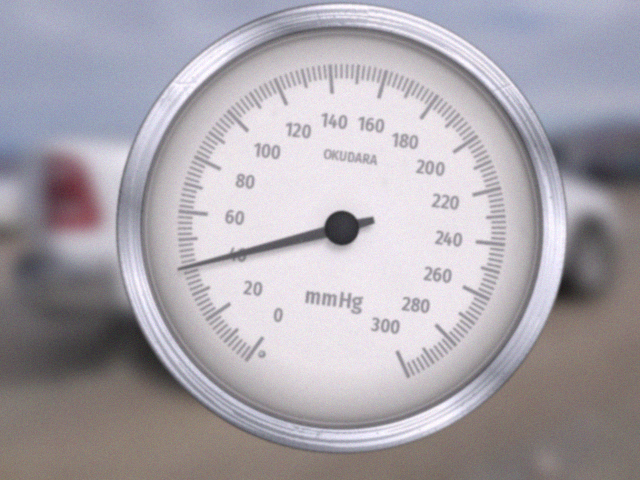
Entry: 40 mmHg
